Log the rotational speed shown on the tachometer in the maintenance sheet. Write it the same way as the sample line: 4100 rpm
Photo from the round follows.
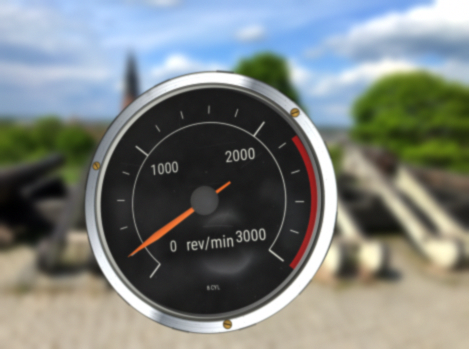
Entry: 200 rpm
